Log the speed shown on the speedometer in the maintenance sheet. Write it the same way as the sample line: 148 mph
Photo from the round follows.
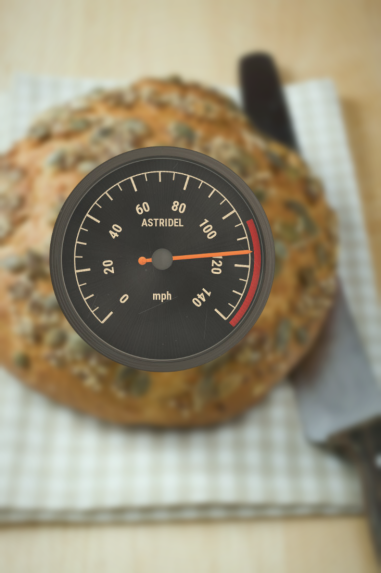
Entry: 115 mph
